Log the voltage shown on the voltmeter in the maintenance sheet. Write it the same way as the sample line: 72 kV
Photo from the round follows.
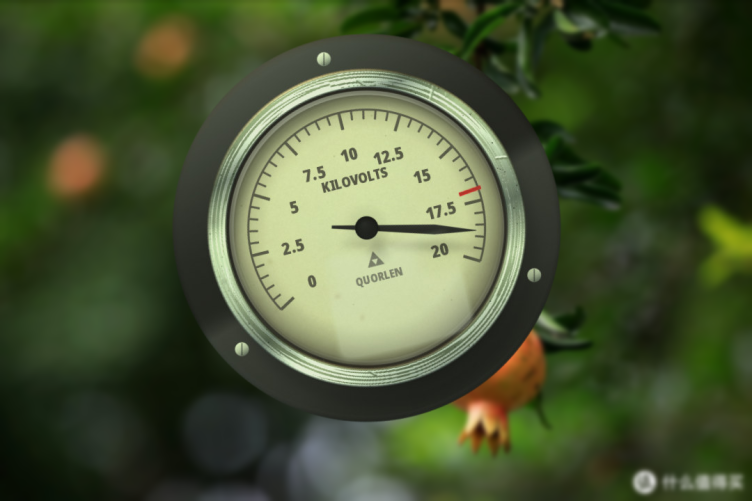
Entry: 18.75 kV
